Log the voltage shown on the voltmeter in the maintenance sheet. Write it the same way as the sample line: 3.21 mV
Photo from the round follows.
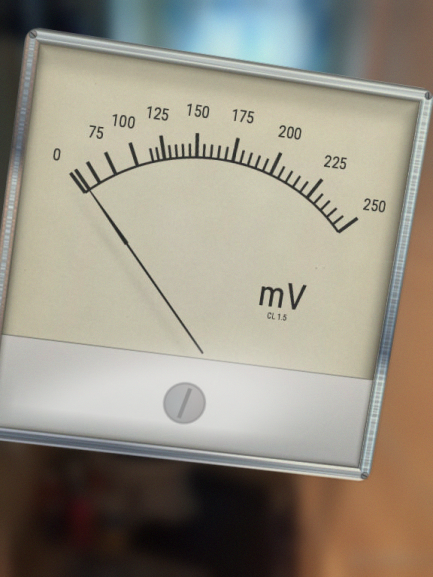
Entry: 25 mV
